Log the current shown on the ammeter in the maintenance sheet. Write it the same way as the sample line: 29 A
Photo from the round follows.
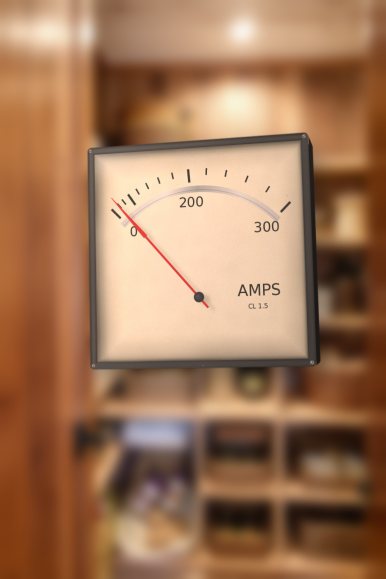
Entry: 60 A
